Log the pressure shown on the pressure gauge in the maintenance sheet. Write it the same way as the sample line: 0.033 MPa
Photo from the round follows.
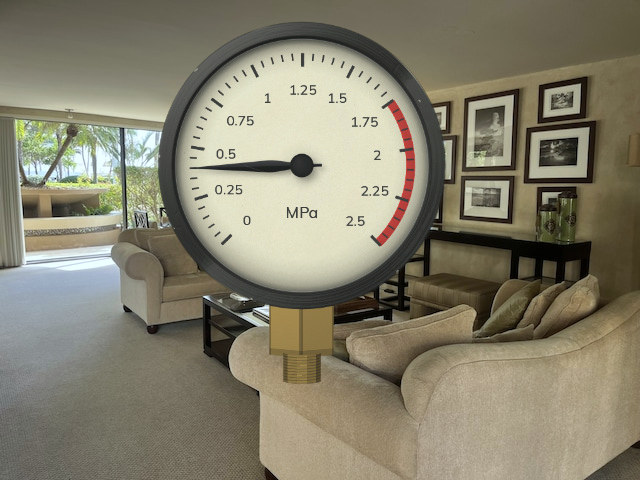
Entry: 0.4 MPa
